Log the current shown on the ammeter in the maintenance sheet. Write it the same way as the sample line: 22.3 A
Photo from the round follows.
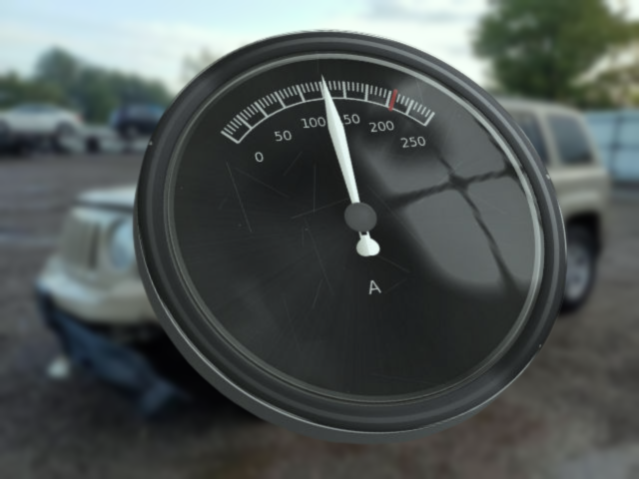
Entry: 125 A
